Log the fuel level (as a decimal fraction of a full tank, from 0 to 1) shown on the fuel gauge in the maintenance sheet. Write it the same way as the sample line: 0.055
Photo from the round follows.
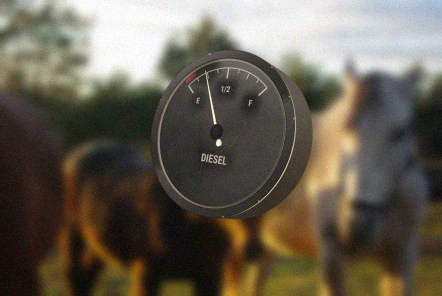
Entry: 0.25
